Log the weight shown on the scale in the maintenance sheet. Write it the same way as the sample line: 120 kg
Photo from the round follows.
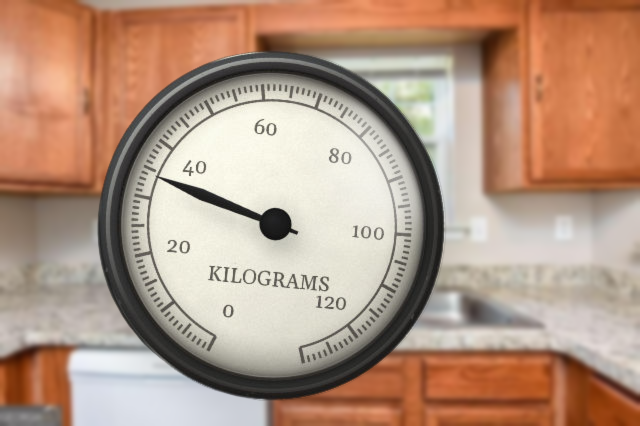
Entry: 34 kg
